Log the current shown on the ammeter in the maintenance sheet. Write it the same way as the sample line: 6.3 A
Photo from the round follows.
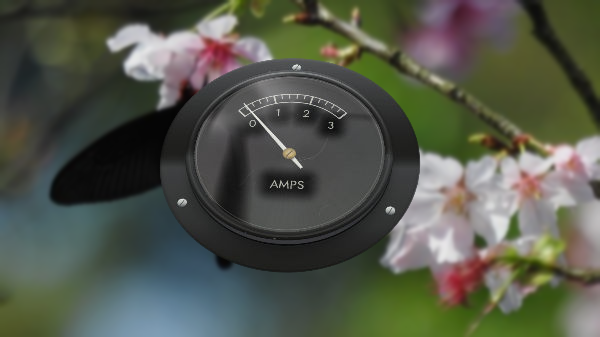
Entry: 0.2 A
